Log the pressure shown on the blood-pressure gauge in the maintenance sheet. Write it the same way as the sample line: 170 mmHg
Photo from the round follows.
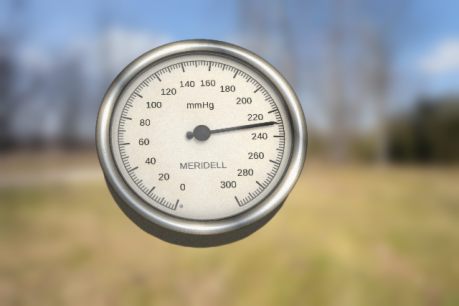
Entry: 230 mmHg
